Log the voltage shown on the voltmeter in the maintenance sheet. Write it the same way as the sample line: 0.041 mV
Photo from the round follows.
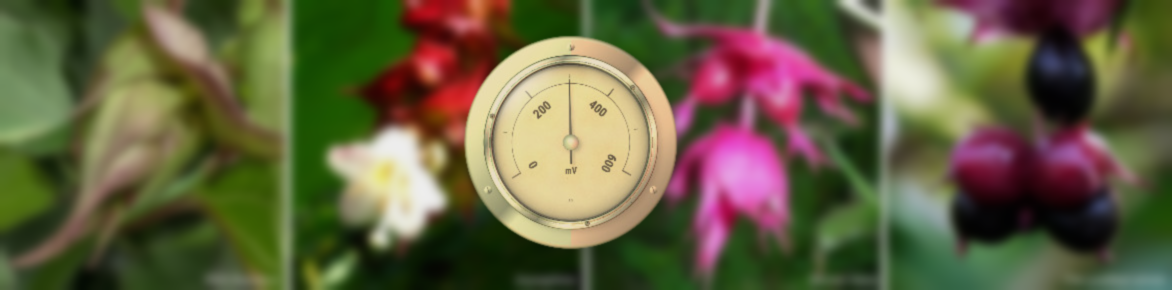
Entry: 300 mV
